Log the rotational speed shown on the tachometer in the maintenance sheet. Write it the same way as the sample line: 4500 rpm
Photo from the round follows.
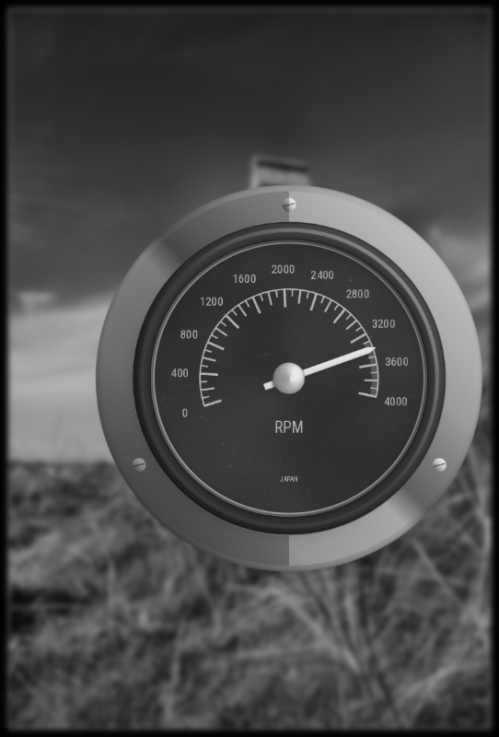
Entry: 3400 rpm
